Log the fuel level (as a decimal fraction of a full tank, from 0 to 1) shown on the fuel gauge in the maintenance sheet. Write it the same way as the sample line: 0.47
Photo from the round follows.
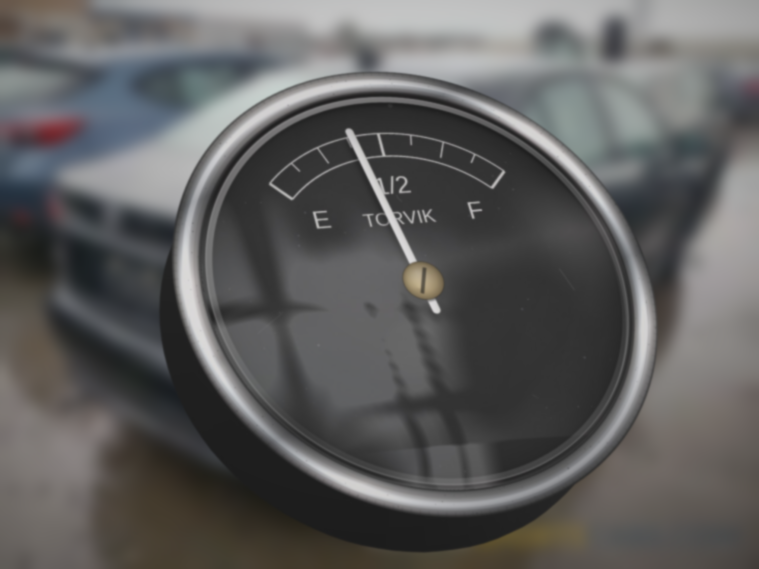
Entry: 0.375
